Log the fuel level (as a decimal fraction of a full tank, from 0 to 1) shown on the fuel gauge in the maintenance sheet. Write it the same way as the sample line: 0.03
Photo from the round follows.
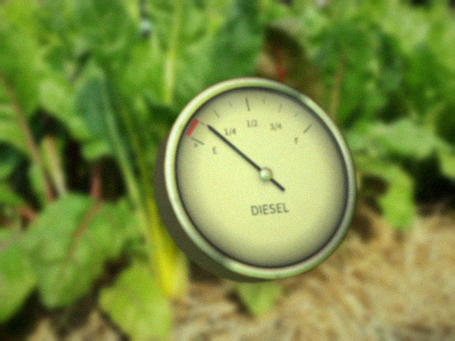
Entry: 0.125
